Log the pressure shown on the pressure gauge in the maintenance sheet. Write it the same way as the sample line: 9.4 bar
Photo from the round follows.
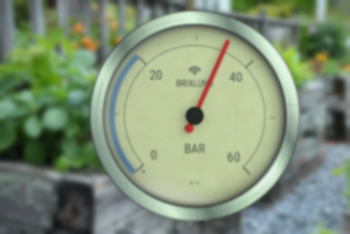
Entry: 35 bar
